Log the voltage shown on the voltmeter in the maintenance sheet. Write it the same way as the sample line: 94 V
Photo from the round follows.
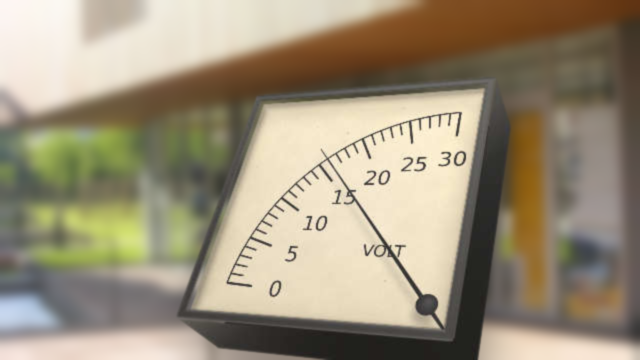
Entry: 16 V
